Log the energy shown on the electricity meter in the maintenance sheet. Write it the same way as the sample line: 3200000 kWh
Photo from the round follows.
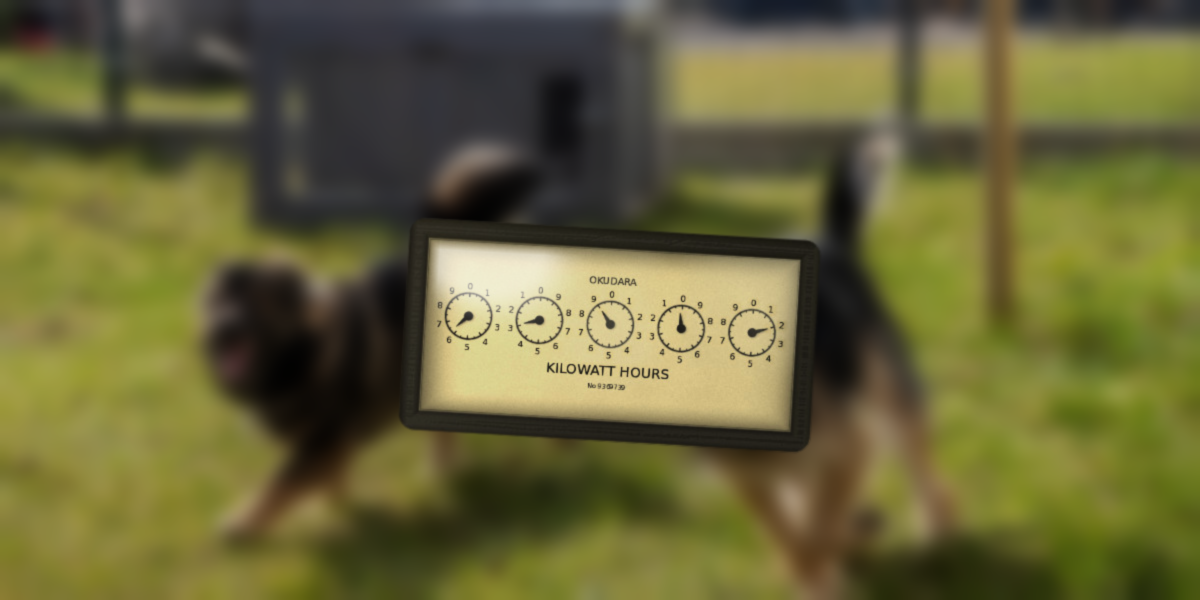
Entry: 62902 kWh
